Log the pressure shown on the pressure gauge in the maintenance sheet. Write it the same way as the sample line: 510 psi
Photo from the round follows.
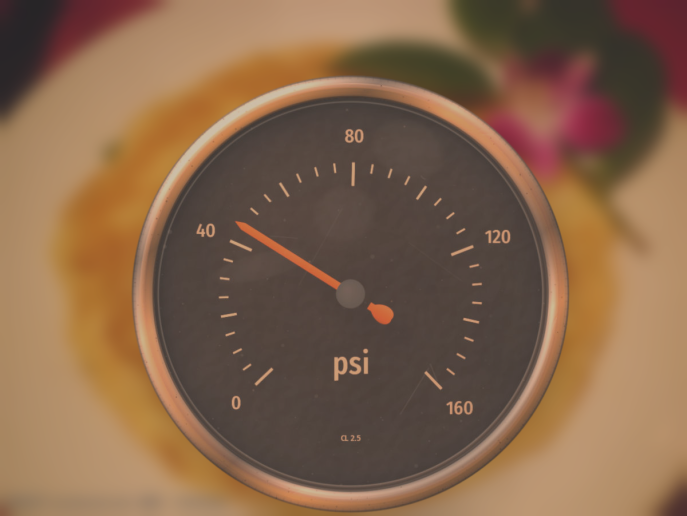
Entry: 45 psi
